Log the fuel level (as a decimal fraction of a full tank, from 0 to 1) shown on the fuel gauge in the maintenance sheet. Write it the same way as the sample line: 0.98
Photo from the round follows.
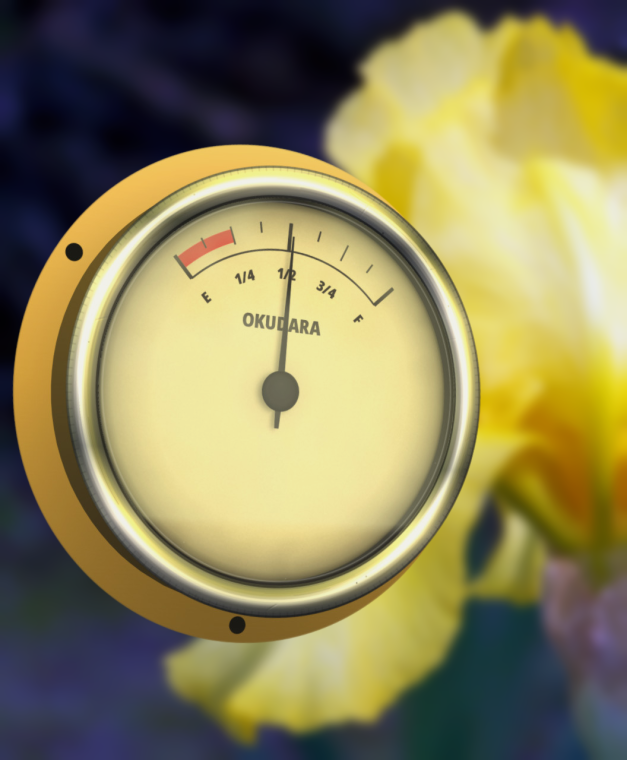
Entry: 0.5
